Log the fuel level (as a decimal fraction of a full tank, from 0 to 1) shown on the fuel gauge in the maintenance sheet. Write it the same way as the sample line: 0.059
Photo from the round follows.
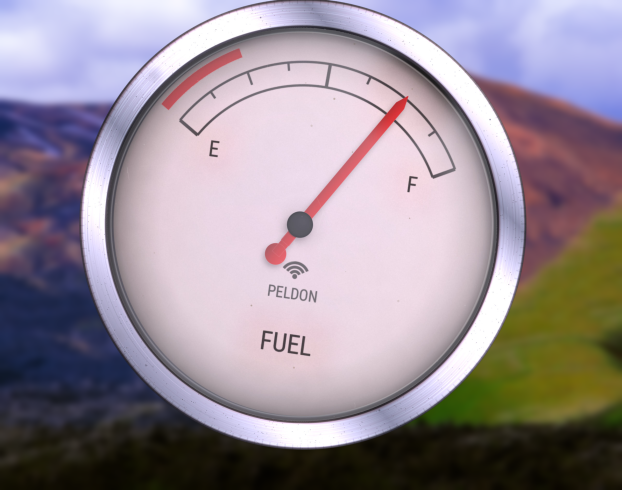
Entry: 0.75
